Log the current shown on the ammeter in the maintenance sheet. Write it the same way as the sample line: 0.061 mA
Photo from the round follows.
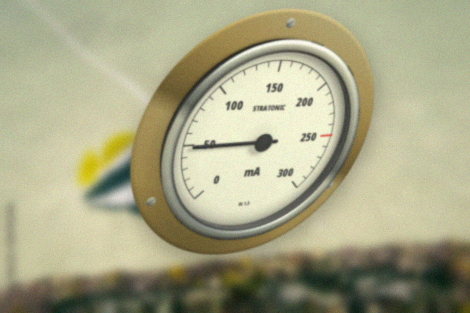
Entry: 50 mA
